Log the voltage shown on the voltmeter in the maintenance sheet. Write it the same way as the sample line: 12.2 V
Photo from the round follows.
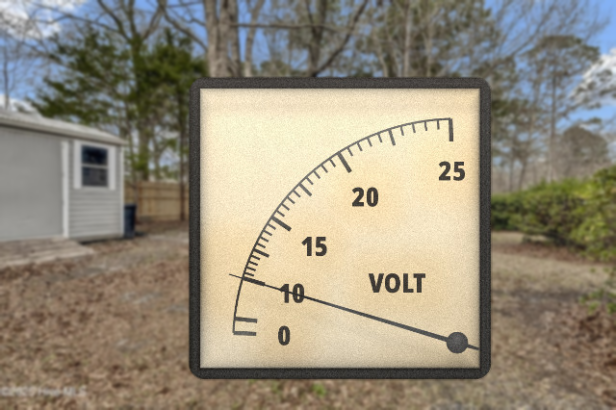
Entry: 10 V
